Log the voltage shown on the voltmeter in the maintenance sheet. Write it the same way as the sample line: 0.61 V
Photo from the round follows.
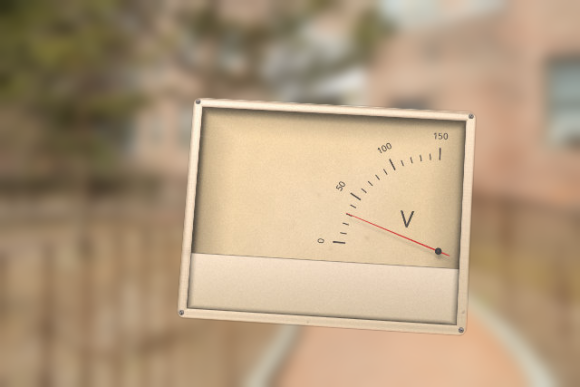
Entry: 30 V
